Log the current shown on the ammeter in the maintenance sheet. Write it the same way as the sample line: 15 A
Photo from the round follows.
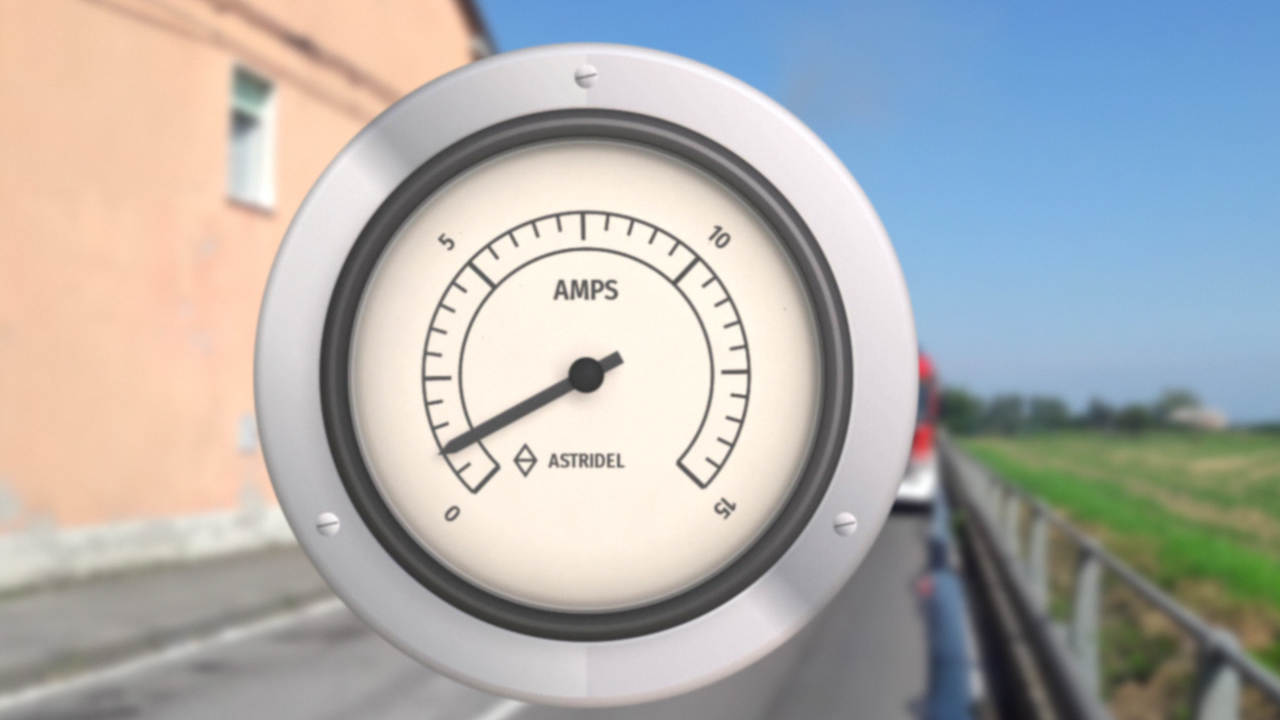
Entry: 1 A
